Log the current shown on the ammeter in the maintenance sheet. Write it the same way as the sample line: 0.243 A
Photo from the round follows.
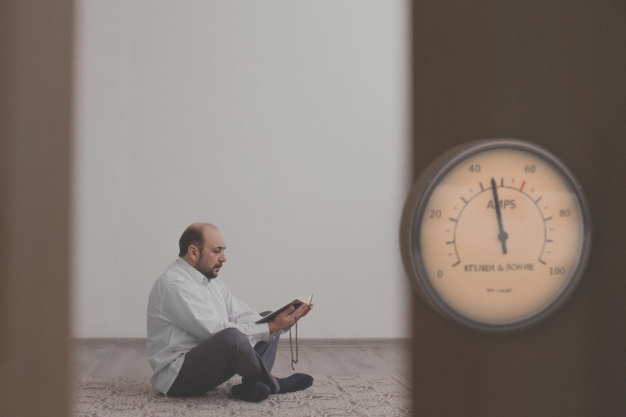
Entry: 45 A
